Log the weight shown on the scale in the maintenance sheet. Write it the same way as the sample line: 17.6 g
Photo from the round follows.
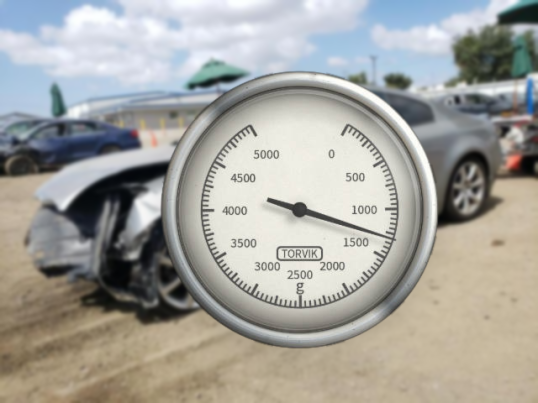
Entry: 1300 g
